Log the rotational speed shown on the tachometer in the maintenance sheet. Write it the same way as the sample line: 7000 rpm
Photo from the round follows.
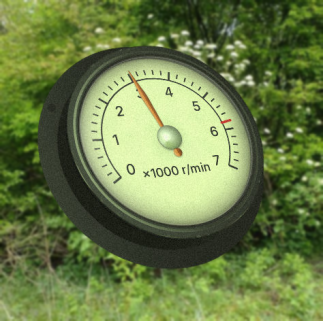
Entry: 3000 rpm
